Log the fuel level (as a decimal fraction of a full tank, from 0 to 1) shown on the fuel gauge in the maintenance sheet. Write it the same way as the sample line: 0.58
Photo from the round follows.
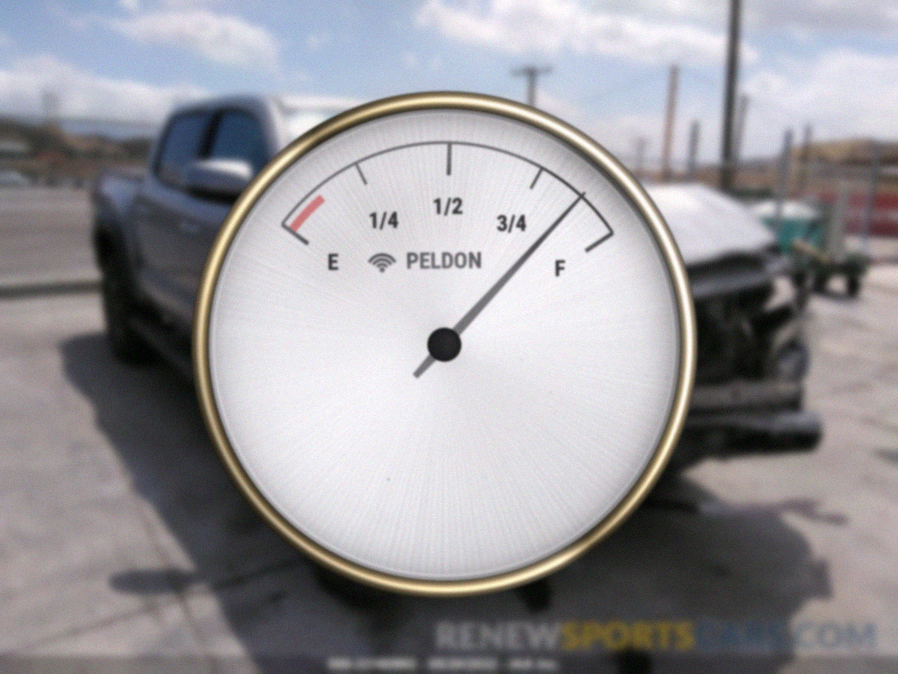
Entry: 0.875
